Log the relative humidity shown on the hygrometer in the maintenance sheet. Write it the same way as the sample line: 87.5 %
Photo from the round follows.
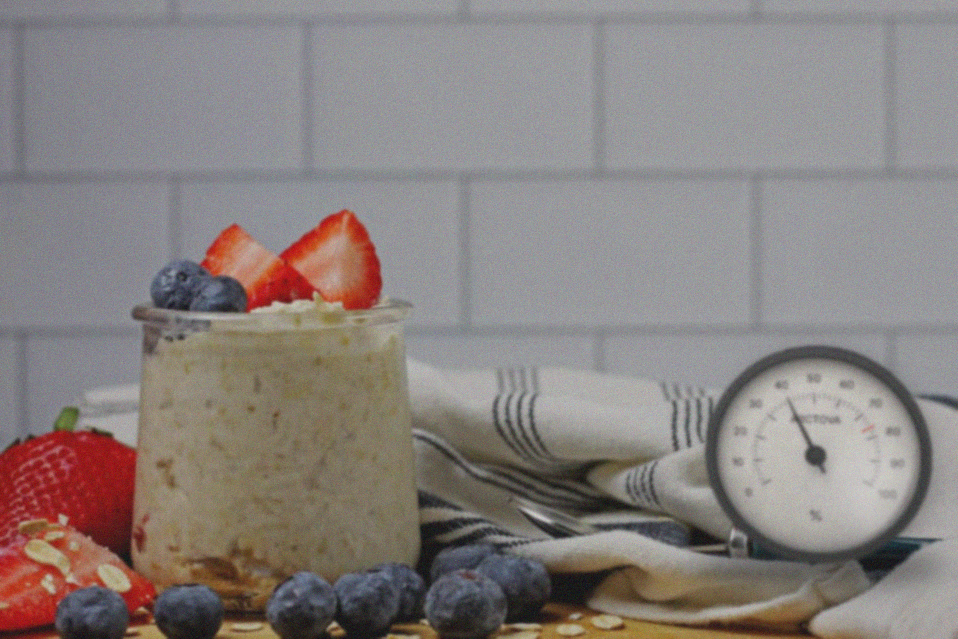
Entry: 40 %
